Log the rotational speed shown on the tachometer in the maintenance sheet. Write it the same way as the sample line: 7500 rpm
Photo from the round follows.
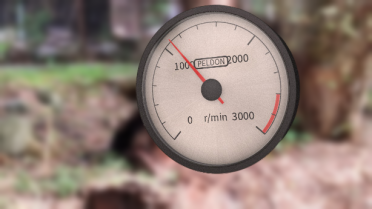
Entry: 1100 rpm
